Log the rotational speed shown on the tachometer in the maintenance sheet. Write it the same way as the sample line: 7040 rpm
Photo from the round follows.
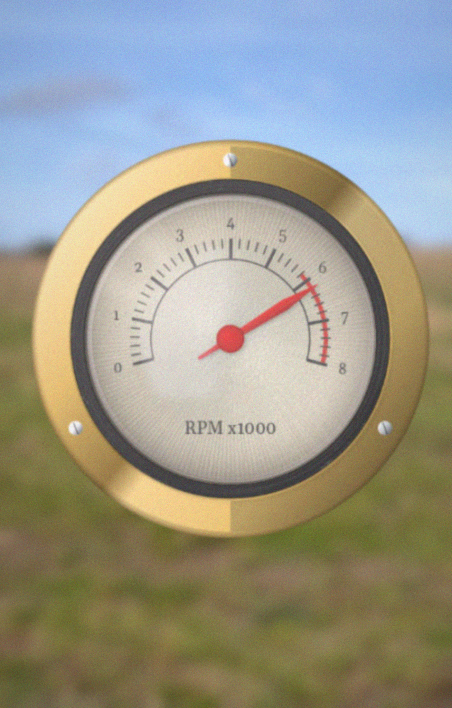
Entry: 6200 rpm
